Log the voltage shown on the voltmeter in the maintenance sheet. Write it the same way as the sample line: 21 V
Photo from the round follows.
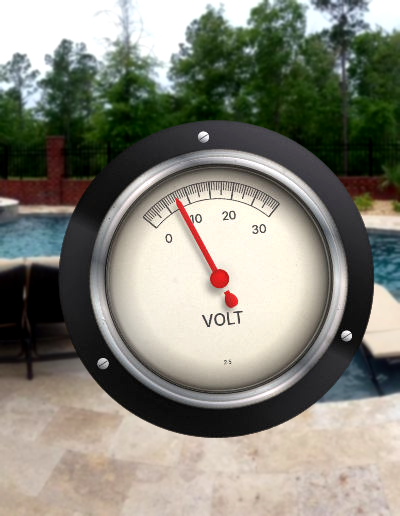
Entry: 7.5 V
